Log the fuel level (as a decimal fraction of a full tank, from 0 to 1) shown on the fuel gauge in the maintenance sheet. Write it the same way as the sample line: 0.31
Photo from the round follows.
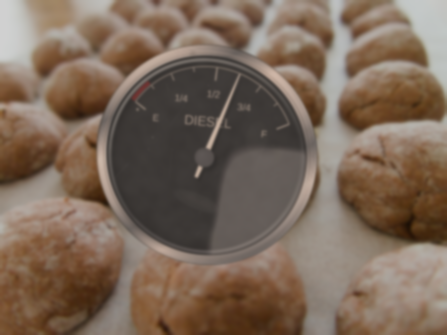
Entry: 0.625
